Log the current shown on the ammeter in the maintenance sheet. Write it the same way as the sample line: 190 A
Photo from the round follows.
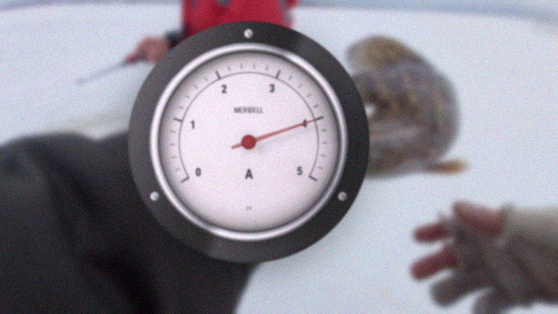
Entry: 4 A
